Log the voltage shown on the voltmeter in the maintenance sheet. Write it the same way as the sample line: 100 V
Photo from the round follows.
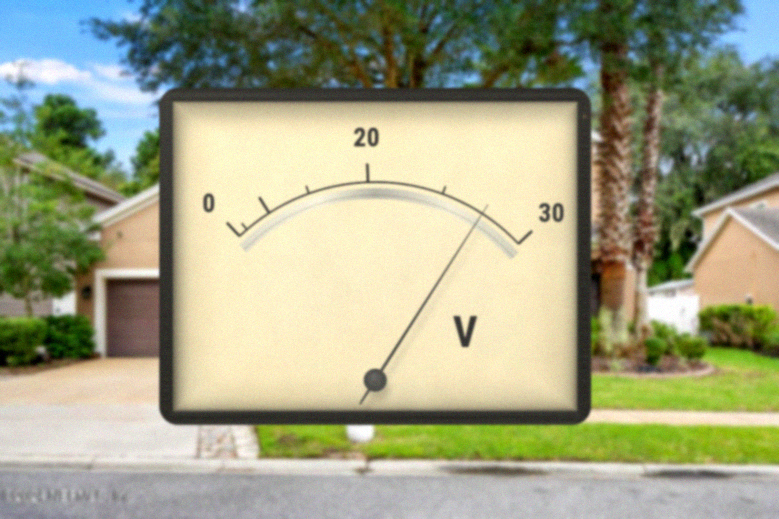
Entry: 27.5 V
